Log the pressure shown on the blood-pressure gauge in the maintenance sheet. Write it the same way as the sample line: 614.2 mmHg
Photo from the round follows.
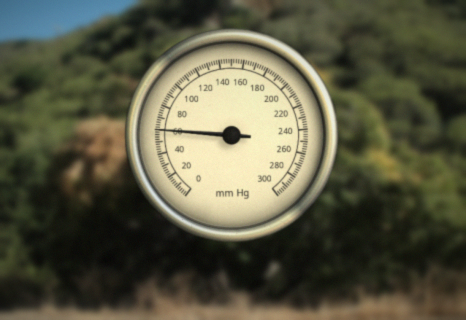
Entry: 60 mmHg
